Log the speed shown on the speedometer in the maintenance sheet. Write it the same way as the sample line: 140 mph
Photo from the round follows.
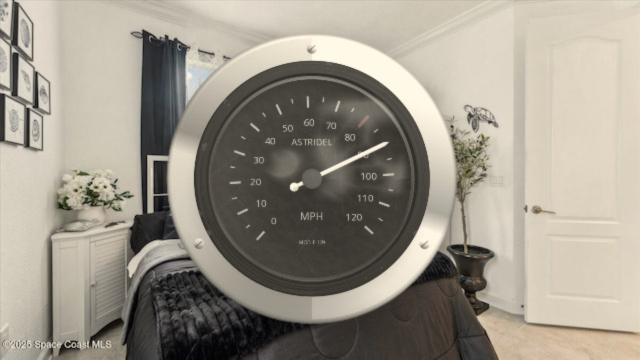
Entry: 90 mph
